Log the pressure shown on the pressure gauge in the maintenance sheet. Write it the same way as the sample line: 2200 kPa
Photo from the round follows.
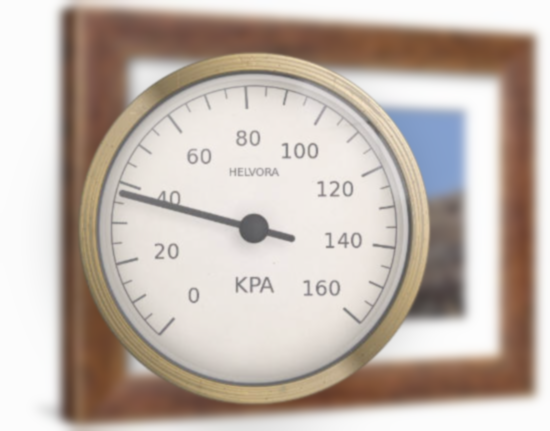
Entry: 37.5 kPa
